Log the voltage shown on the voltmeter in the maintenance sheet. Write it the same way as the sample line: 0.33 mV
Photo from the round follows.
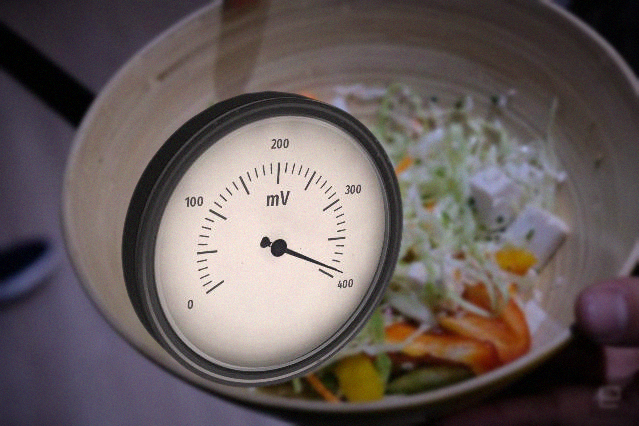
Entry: 390 mV
